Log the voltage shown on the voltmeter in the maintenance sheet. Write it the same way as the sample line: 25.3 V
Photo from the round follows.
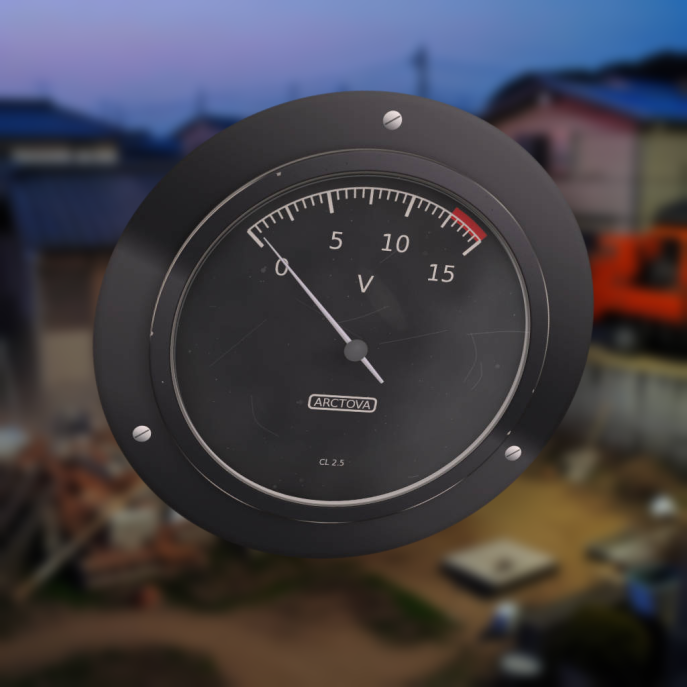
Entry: 0.5 V
